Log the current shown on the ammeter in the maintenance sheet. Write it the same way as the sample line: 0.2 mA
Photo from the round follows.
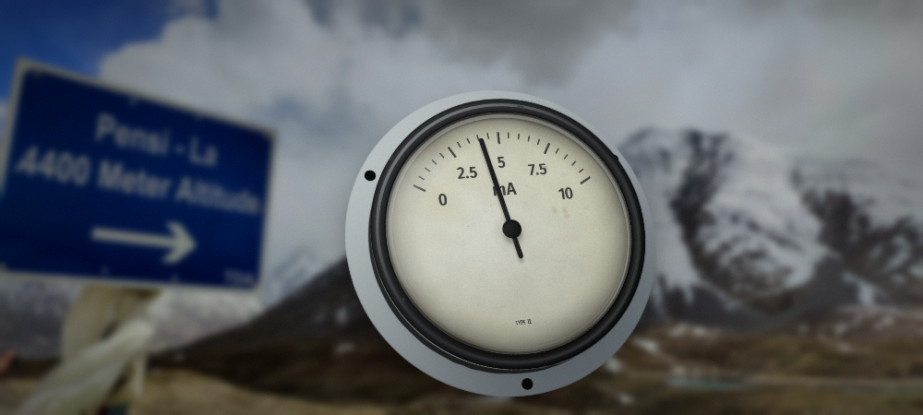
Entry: 4 mA
